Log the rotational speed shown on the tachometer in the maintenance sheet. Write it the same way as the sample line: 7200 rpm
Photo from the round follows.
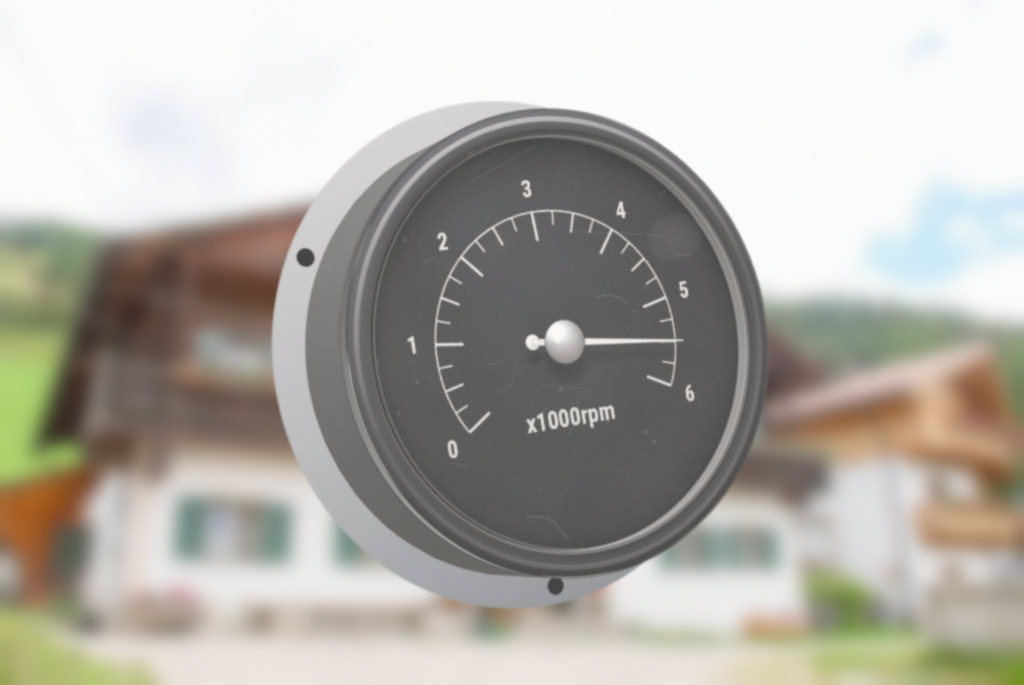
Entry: 5500 rpm
